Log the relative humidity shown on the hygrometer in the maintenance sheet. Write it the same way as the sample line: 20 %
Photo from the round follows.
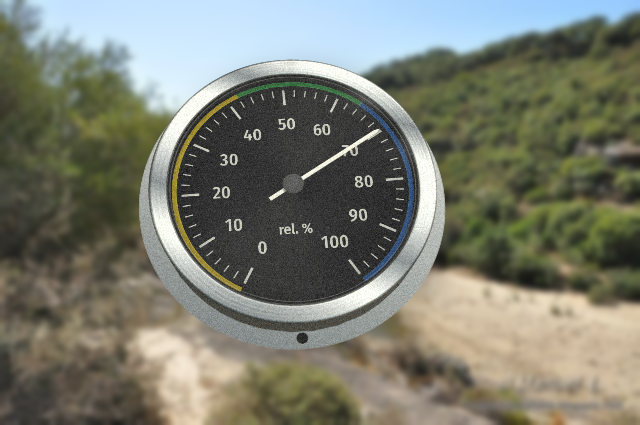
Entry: 70 %
